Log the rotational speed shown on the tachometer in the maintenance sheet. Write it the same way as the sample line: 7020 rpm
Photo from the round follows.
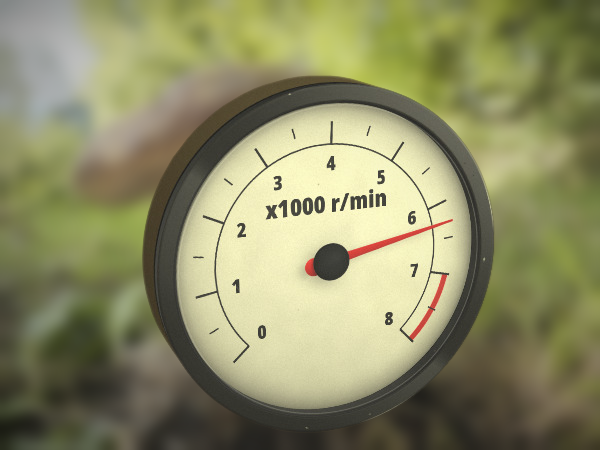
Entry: 6250 rpm
